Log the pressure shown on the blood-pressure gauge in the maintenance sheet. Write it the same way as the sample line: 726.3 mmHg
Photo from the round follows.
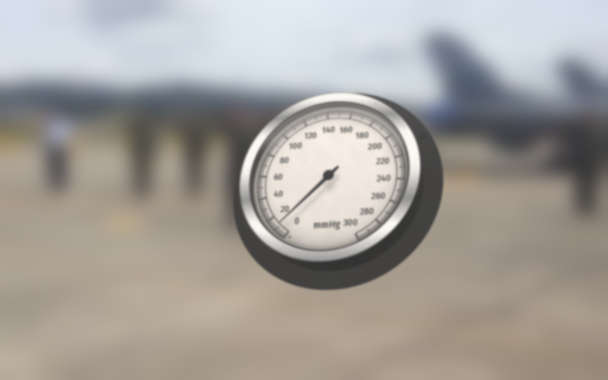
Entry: 10 mmHg
